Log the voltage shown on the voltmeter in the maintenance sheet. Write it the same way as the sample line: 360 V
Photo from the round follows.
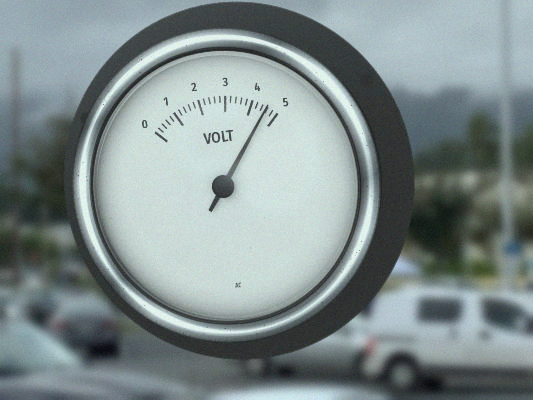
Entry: 4.6 V
